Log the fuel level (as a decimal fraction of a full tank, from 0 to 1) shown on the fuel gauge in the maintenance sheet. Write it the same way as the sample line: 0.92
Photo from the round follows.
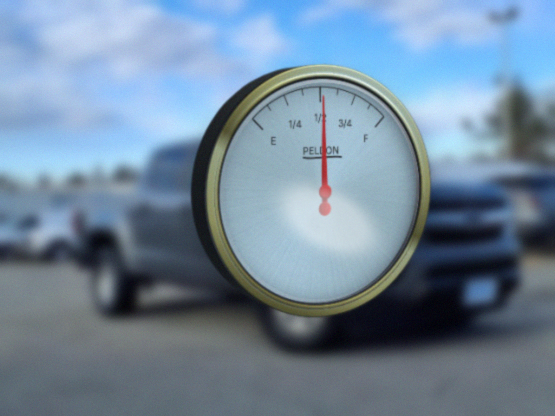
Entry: 0.5
